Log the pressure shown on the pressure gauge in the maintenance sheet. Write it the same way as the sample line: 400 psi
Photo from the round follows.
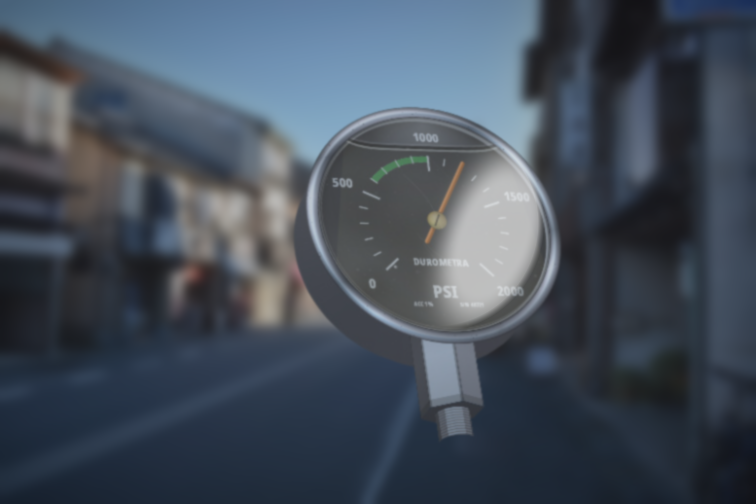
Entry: 1200 psi
